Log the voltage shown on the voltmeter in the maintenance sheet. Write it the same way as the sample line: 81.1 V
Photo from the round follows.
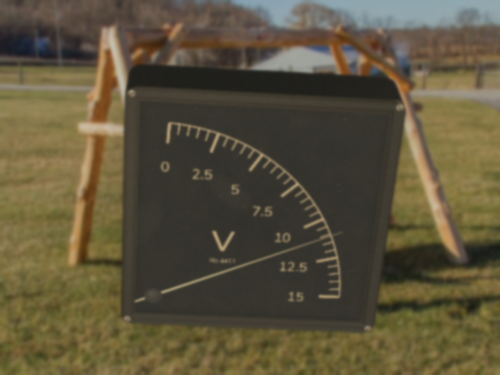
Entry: 11 V
